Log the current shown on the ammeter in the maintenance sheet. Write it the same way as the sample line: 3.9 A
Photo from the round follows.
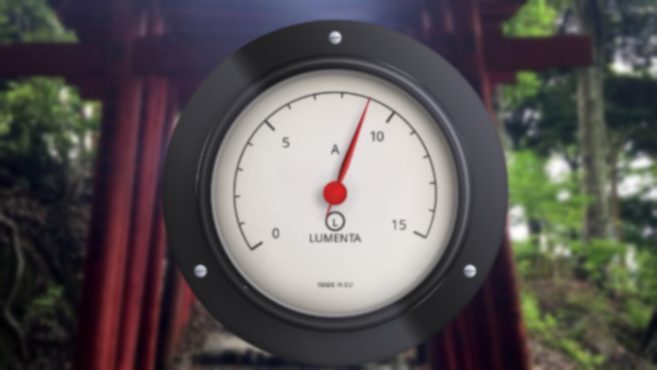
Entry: 9 A
